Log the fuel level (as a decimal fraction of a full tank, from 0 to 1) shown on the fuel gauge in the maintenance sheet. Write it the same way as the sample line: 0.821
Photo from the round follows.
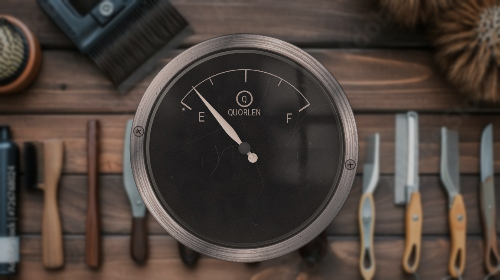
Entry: 0.125
